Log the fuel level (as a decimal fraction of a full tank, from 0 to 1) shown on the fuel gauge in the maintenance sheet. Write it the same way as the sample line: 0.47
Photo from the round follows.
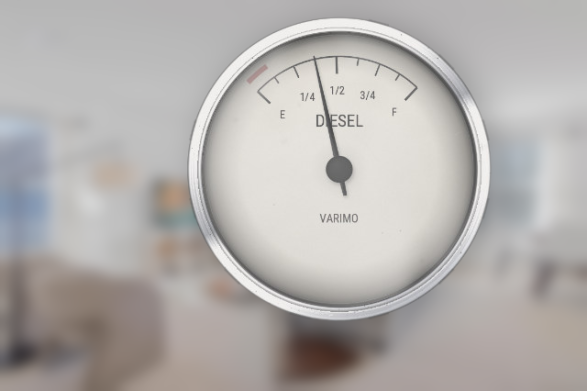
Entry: 0.375
